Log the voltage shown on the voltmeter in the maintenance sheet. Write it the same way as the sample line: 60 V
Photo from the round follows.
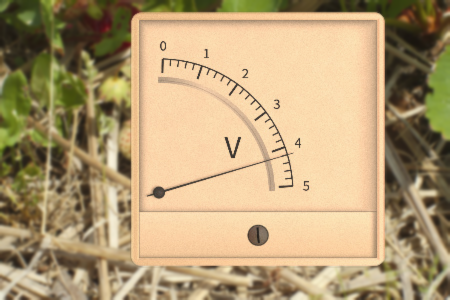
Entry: 4.2 V
